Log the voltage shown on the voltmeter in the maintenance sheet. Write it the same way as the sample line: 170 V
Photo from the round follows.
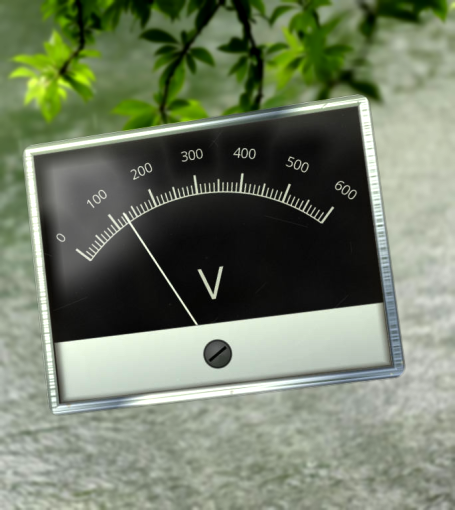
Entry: 130 V
